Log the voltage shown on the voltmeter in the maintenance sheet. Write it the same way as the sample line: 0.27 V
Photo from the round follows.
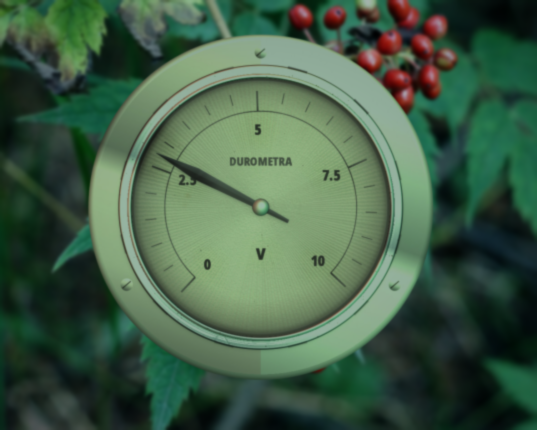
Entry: 2.75 V
